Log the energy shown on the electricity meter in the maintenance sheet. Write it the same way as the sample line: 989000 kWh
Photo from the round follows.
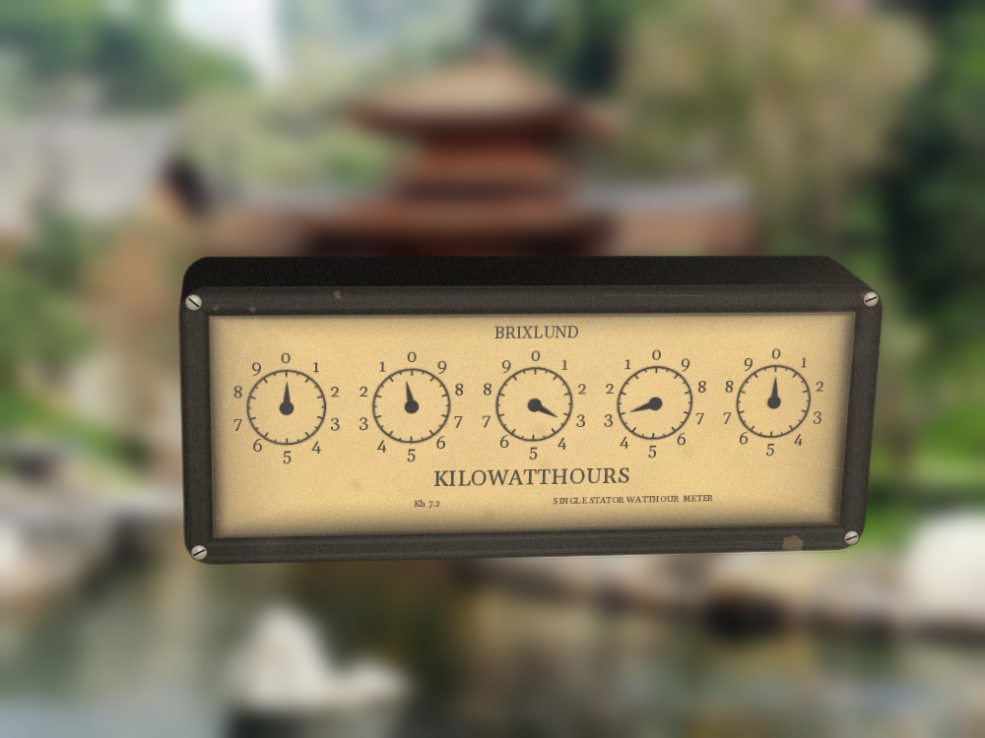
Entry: 330 kWh
